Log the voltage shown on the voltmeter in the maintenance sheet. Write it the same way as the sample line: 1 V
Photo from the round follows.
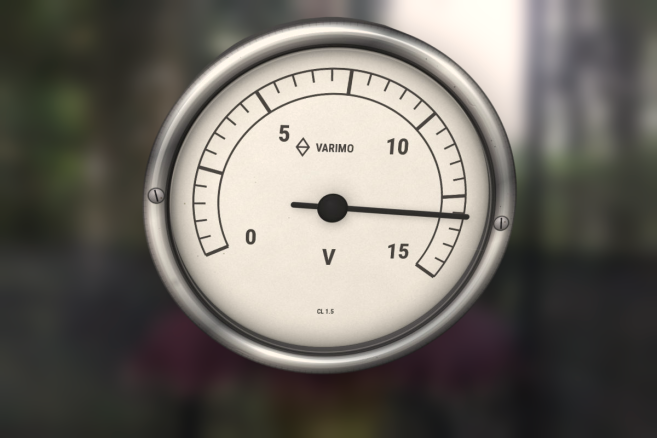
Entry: 13 V
